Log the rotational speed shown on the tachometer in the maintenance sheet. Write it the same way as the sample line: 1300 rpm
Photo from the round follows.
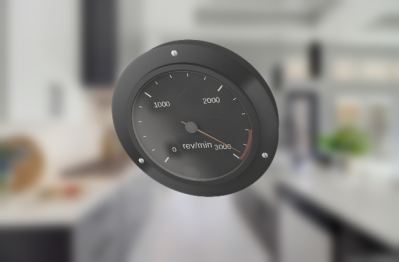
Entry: 2900 rpm
